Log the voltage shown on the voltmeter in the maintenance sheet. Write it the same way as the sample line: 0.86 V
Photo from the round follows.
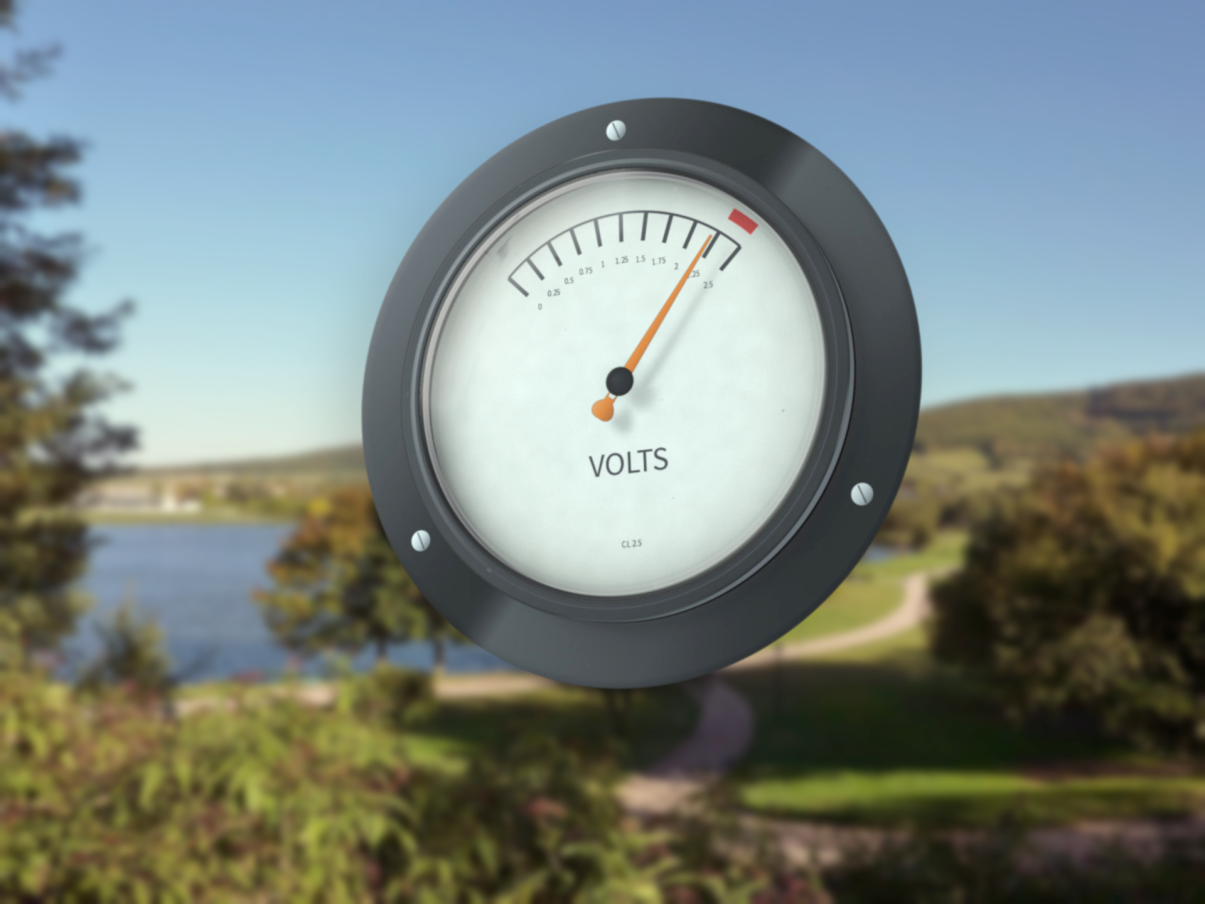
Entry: 2.25 V
